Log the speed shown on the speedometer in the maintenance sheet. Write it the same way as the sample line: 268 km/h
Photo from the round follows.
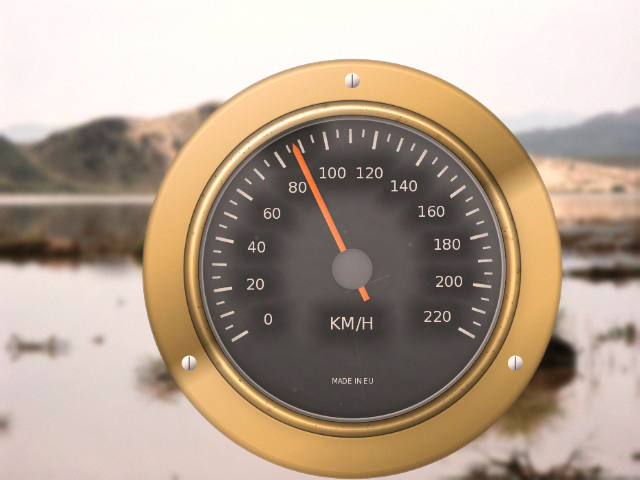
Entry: 87.5 km/h
